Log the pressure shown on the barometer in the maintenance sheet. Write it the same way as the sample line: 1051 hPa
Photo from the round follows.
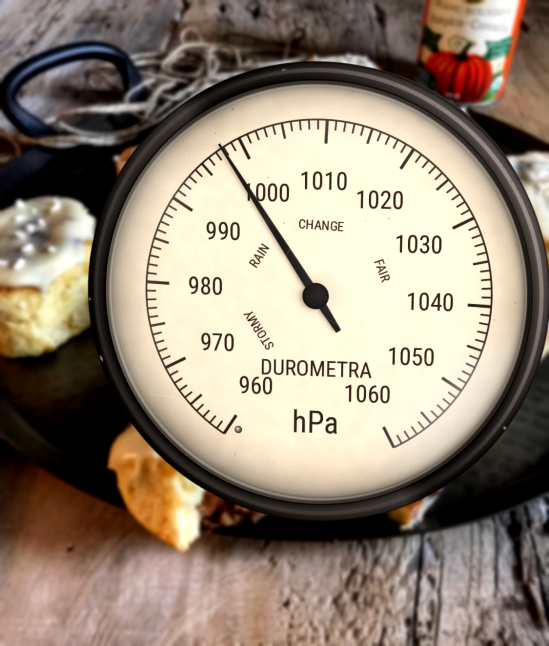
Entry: 998 hPa
